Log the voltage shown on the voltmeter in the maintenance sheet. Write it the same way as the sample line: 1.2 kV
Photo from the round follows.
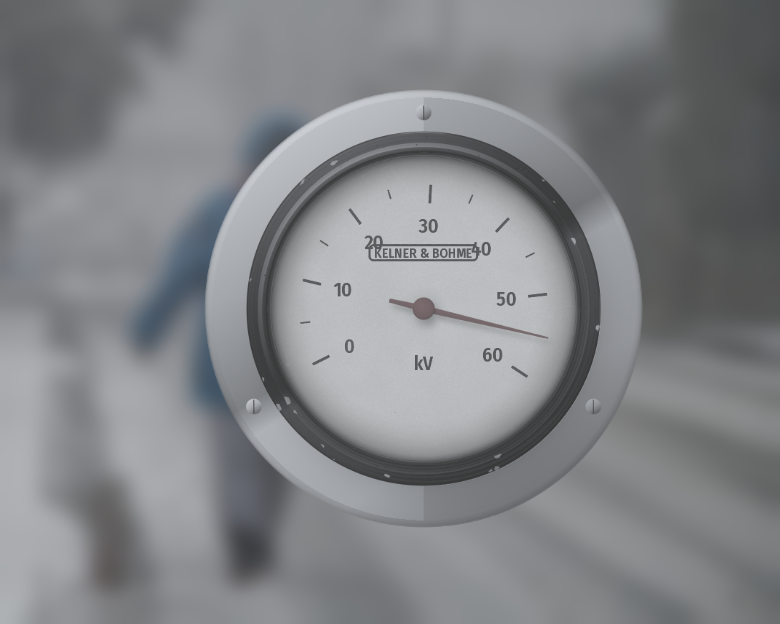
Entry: 55 kV
